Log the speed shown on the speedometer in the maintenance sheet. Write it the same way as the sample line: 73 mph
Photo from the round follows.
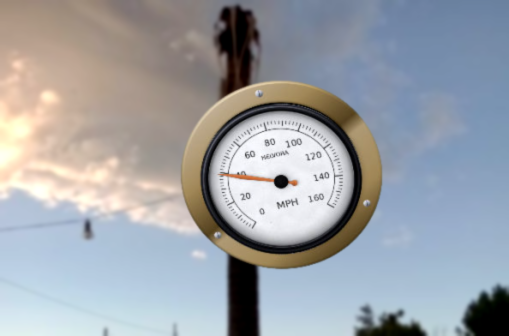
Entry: 40 mph
